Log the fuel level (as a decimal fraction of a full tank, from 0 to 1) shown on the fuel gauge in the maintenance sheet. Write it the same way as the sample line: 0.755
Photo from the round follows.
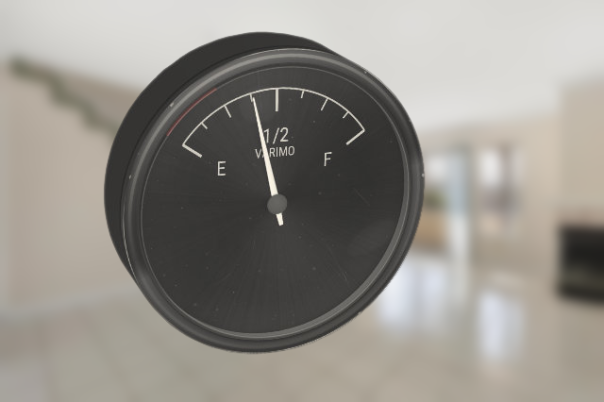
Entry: 0.375
